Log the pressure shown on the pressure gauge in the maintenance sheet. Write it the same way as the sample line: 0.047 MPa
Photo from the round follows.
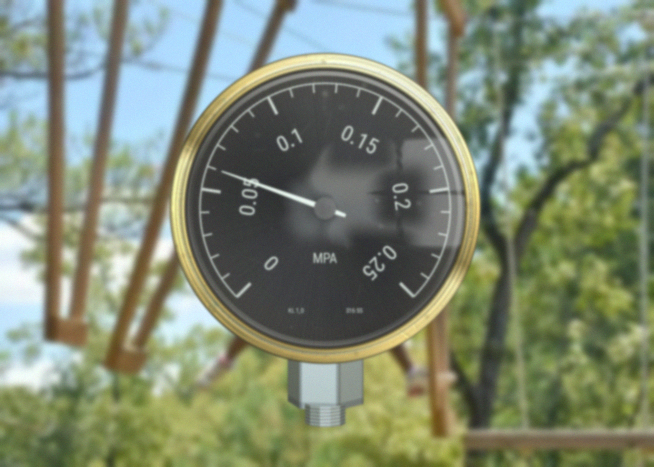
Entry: 0.06 MPa
